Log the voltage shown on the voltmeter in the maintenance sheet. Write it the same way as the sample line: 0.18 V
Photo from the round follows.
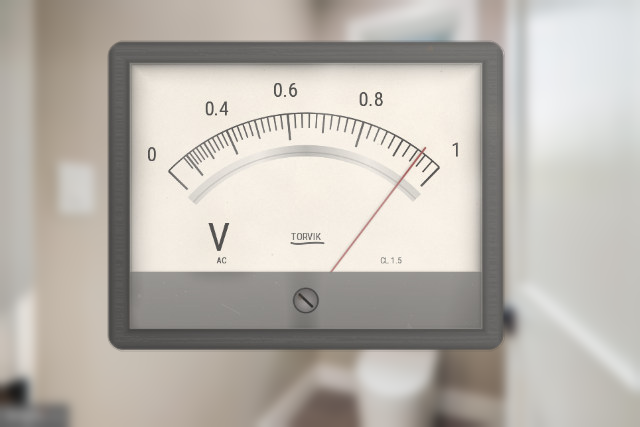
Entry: 0.95 V
